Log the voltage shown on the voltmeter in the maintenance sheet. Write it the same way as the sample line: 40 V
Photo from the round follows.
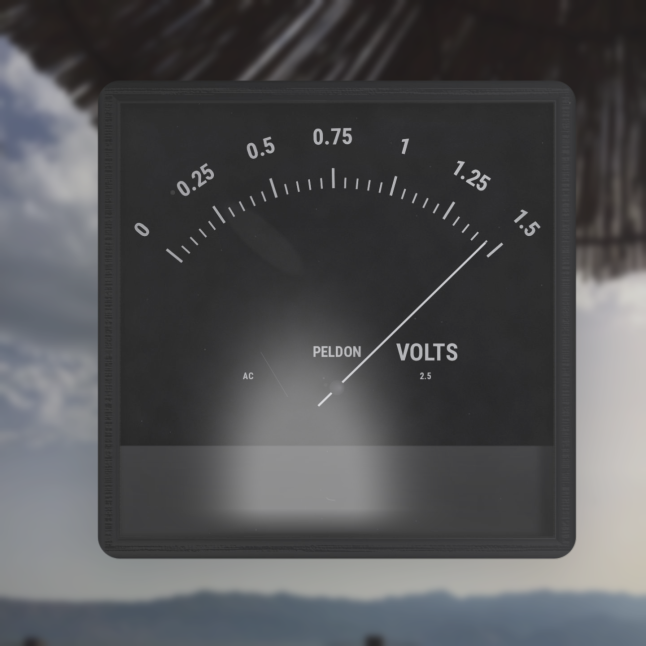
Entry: 1.45 V
